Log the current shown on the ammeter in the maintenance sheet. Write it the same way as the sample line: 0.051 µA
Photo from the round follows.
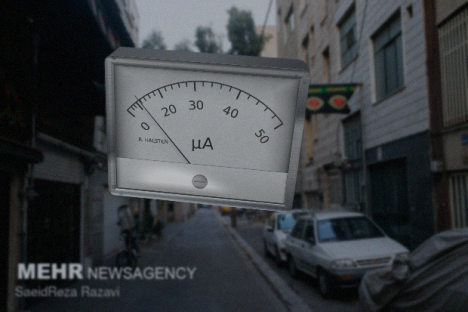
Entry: 12 µA
